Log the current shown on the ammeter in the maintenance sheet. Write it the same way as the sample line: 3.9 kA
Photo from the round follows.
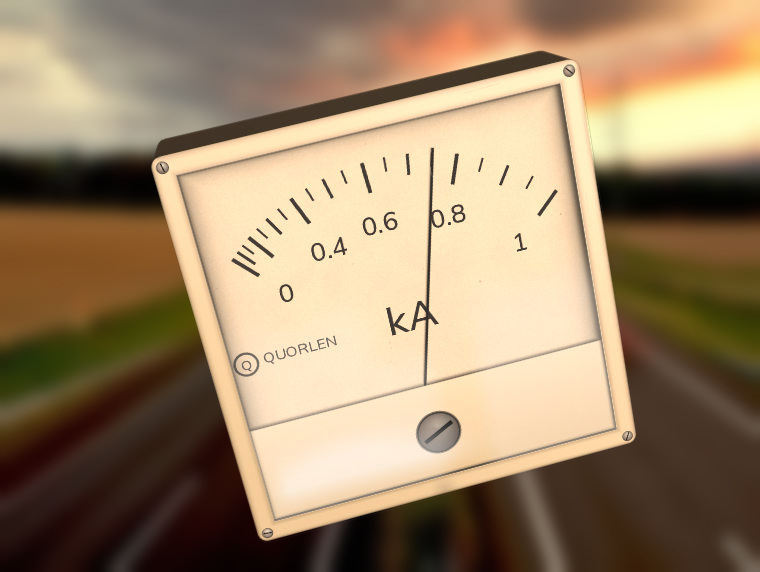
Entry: 0.75 kA
